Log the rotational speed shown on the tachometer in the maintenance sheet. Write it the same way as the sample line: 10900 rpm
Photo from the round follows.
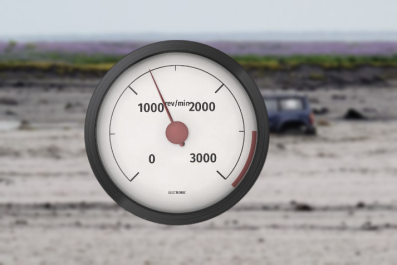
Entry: 1250 rpm
